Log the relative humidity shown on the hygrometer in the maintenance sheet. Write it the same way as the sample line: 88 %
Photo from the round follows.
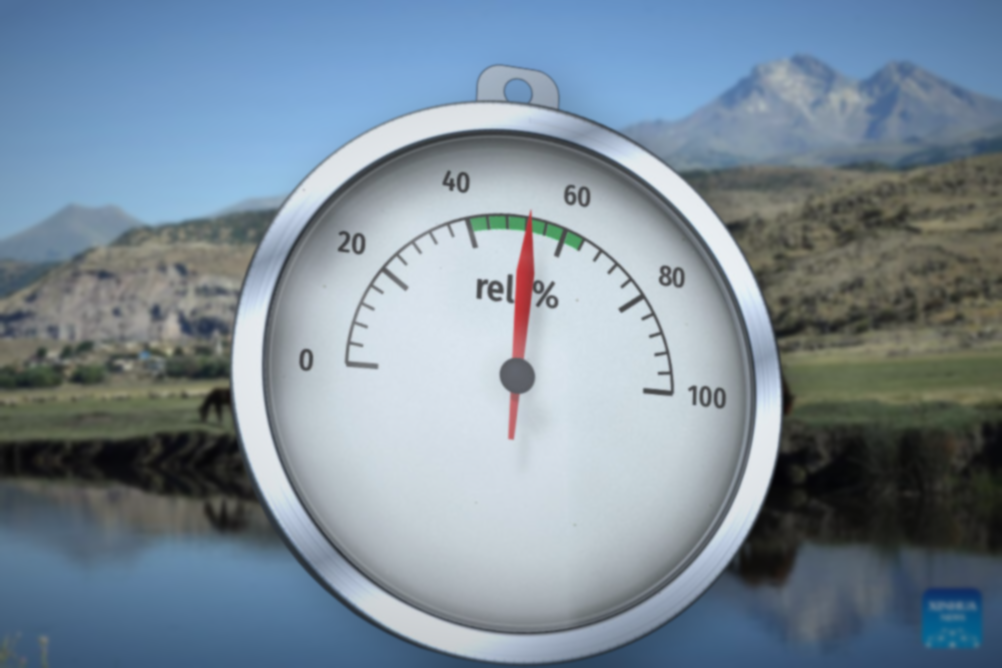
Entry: 52 %
